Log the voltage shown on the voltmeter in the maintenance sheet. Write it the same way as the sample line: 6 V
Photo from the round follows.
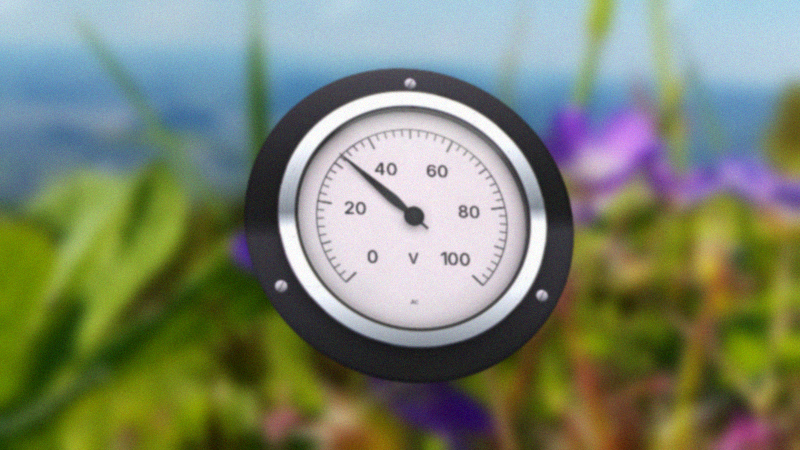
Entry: 32 V
